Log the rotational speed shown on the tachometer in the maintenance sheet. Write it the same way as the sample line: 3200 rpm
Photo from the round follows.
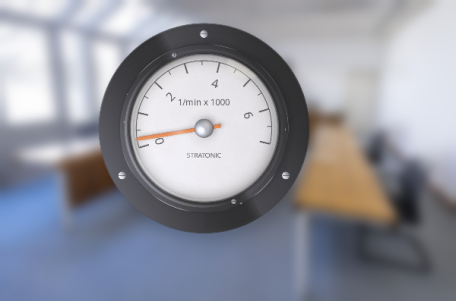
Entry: 250 rpm
